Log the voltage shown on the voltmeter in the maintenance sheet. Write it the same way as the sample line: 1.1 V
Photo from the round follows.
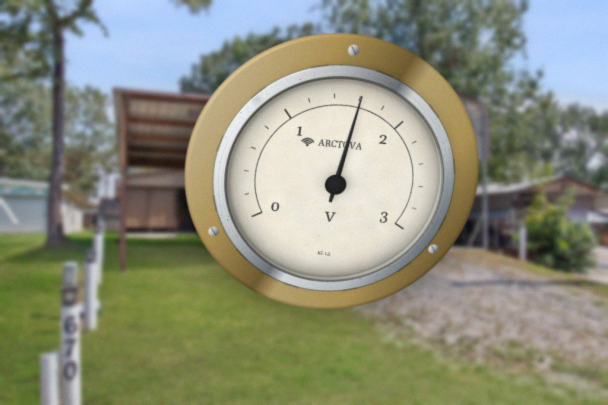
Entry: 1.6 V
